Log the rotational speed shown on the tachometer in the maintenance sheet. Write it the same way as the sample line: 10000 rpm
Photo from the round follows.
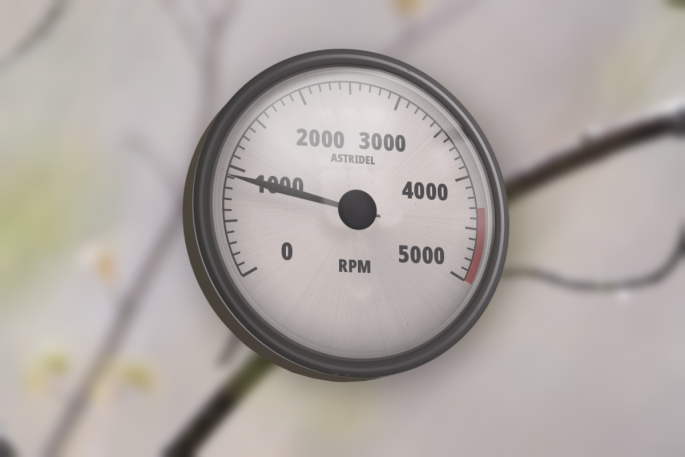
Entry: 900 rpm
